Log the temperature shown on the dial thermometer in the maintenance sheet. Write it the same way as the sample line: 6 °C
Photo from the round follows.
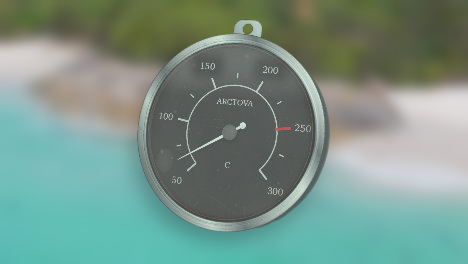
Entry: 62.5 °C
